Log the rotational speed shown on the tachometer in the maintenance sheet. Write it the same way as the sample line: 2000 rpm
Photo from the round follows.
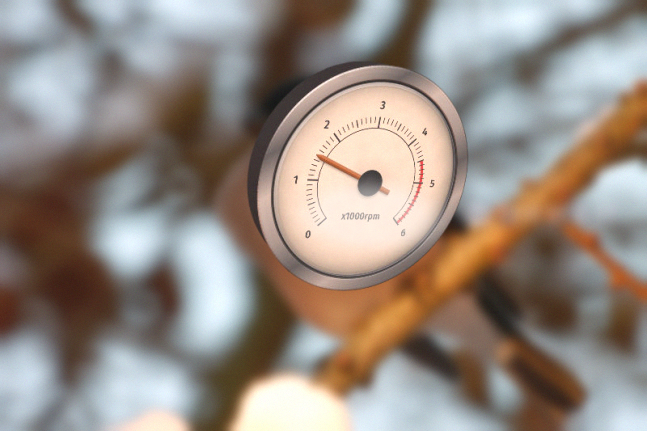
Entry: 1500 rpm
